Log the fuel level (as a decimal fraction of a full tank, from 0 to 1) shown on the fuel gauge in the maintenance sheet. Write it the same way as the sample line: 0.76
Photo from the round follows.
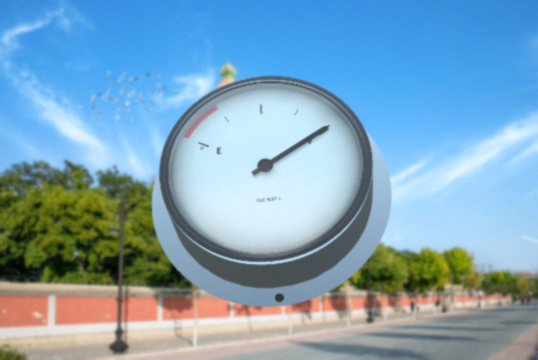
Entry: 1
